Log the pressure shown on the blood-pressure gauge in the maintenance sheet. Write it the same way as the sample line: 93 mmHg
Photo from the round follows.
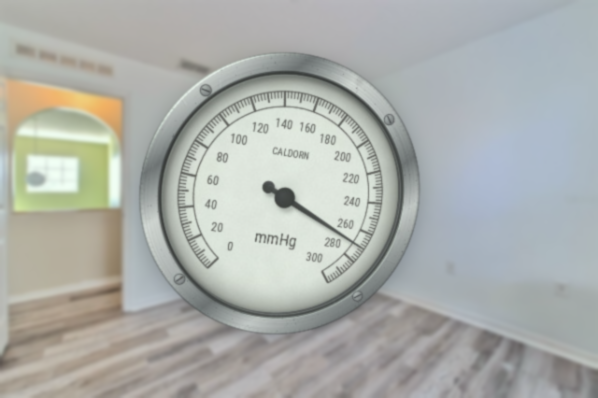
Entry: 270 mmHg
